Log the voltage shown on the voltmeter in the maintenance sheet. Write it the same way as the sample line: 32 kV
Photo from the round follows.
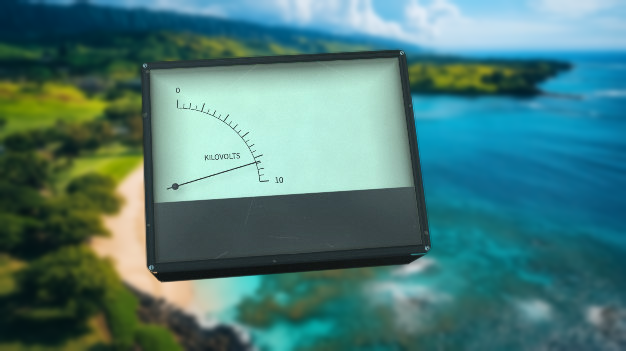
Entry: 8.5 kV
